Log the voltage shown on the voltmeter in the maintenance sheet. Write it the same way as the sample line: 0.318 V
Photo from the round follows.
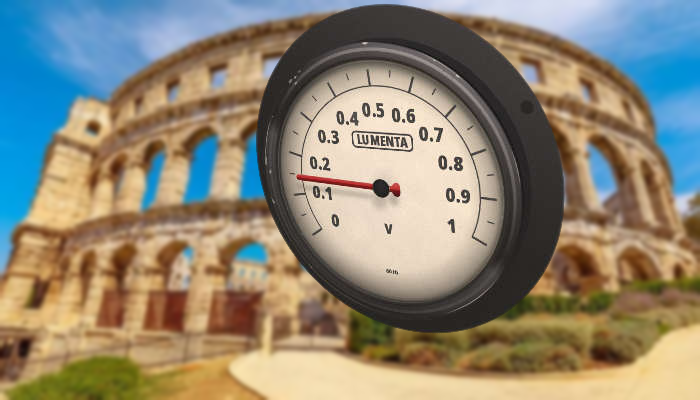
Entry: 0.15 V
